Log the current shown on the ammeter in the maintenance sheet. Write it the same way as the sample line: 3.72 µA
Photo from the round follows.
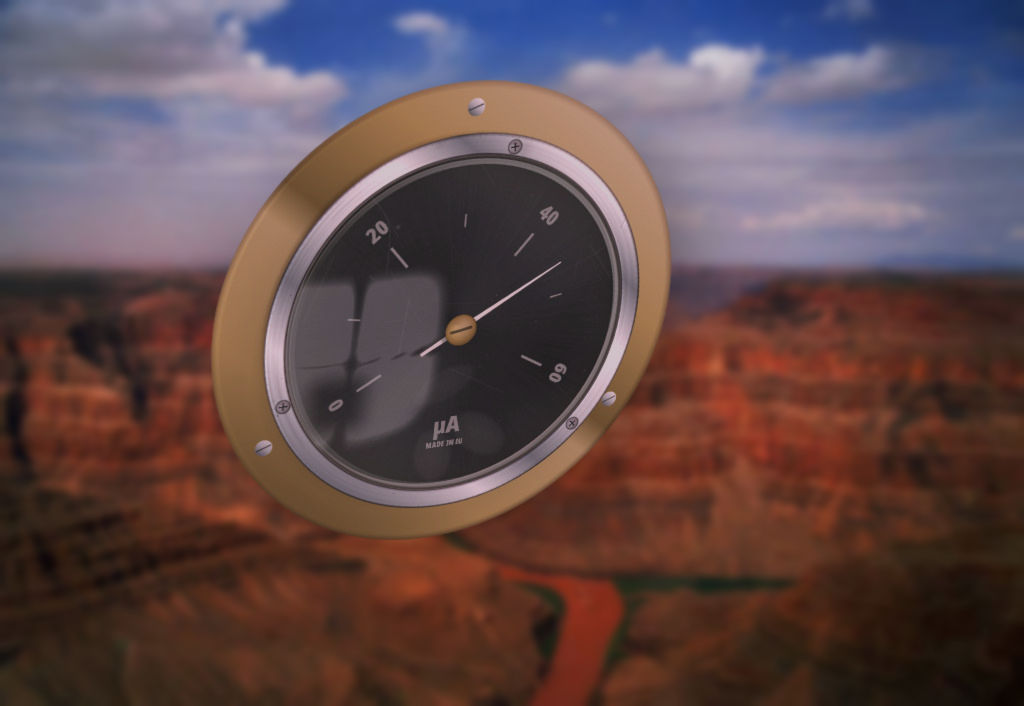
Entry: 45 µA
